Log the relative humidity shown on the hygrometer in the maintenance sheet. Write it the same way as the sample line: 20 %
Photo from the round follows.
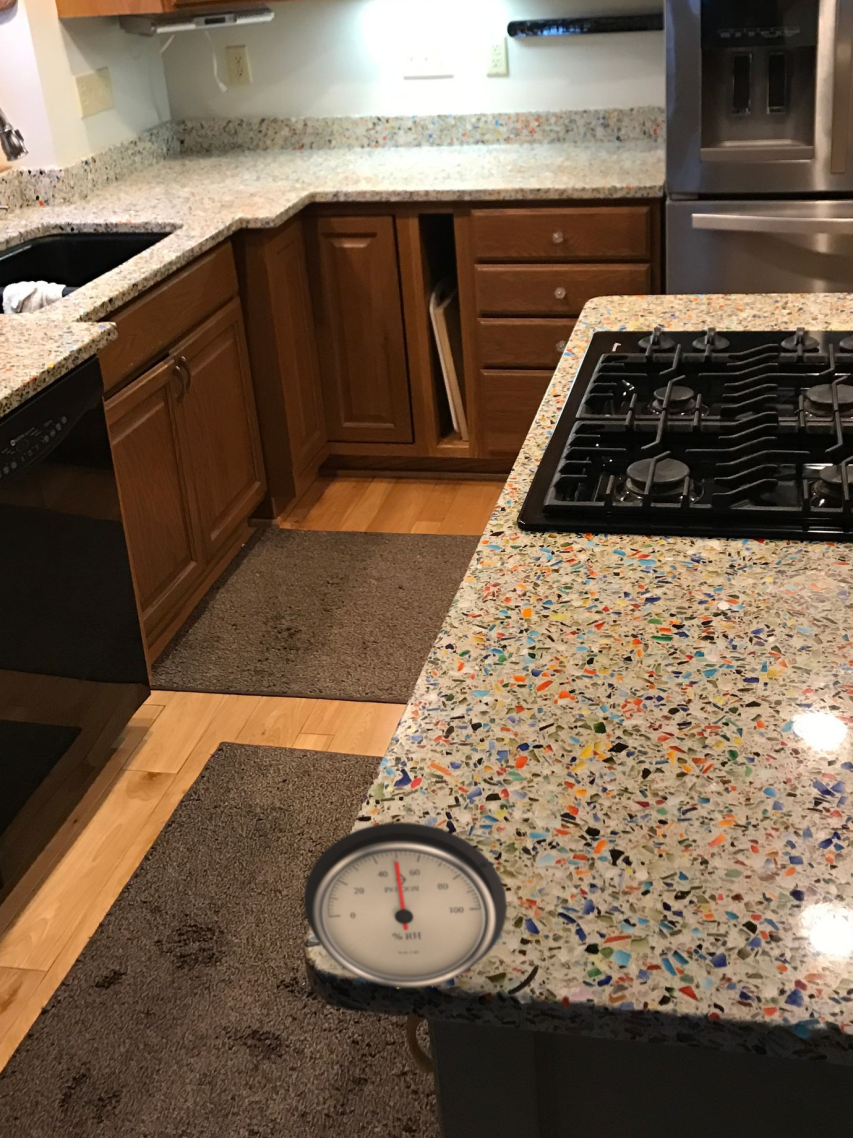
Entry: 50 %
